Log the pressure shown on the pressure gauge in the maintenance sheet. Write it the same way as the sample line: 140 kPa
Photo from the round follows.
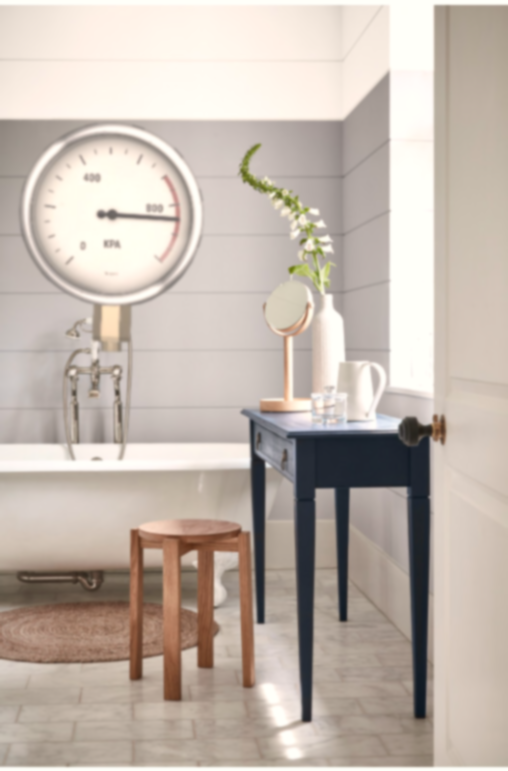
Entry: 850 kPa
